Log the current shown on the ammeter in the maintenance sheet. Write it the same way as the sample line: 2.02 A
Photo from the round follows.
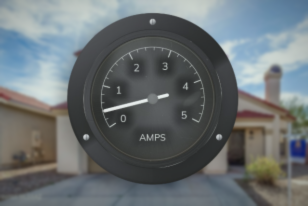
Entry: 0.4 A
